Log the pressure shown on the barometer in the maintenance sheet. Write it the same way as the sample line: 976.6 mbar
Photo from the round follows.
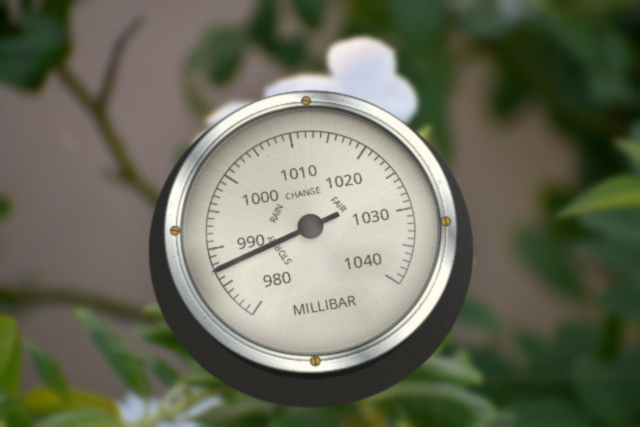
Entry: 987 mbar
